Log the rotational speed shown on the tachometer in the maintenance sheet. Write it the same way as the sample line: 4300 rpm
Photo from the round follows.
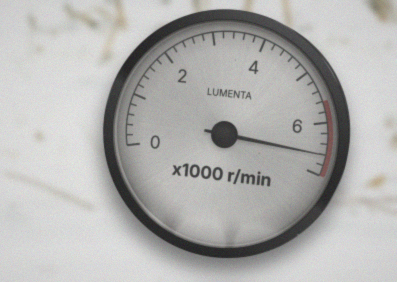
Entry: 6600 rpm
